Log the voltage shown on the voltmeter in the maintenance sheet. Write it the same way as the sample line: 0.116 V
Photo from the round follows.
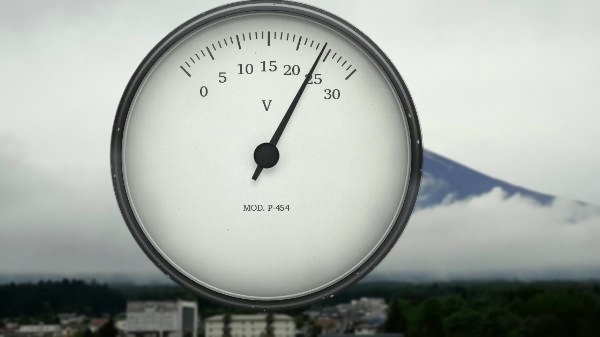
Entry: 24 V
